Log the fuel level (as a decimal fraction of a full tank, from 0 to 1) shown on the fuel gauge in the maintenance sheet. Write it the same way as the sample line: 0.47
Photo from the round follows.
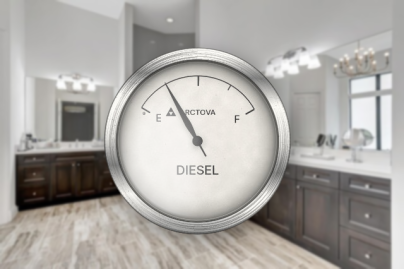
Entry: 0.25
